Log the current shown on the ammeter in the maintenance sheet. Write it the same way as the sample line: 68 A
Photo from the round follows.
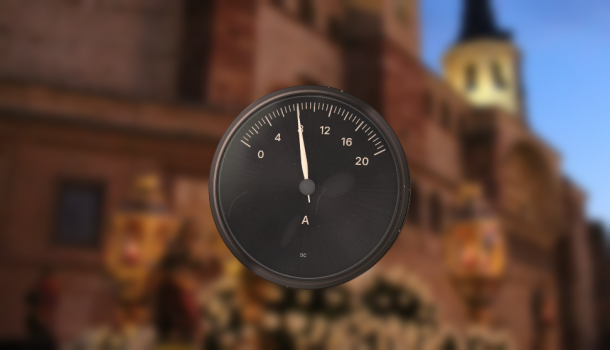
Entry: 8 A
